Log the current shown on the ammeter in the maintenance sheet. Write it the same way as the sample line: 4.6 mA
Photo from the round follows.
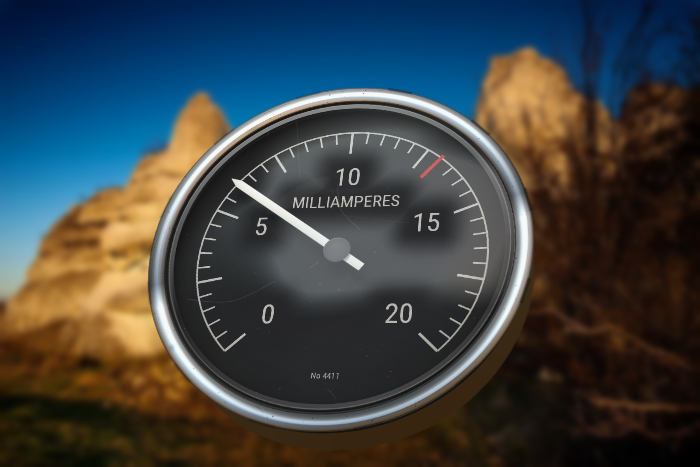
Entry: 6 mA
